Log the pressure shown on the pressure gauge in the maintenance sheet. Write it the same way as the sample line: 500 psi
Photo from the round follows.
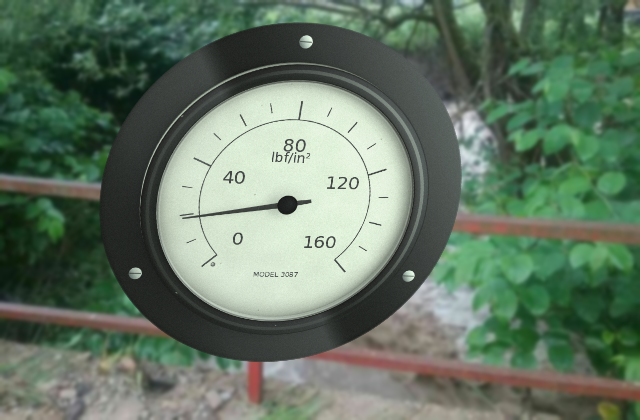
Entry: 20 psi
